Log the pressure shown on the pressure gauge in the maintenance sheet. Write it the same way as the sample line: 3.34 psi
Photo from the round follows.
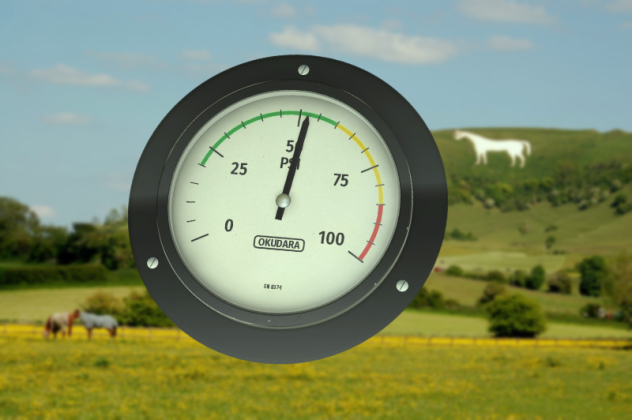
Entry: 52.5 psi
